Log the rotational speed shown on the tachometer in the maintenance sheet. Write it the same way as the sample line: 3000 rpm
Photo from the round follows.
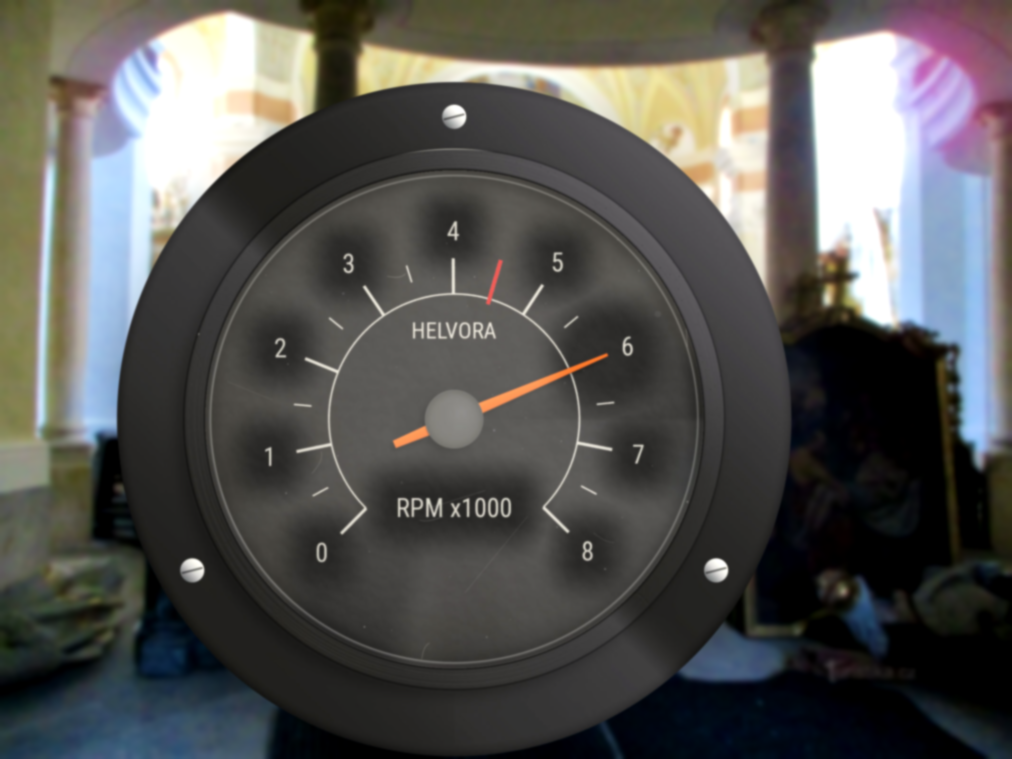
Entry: 6000 rpm
